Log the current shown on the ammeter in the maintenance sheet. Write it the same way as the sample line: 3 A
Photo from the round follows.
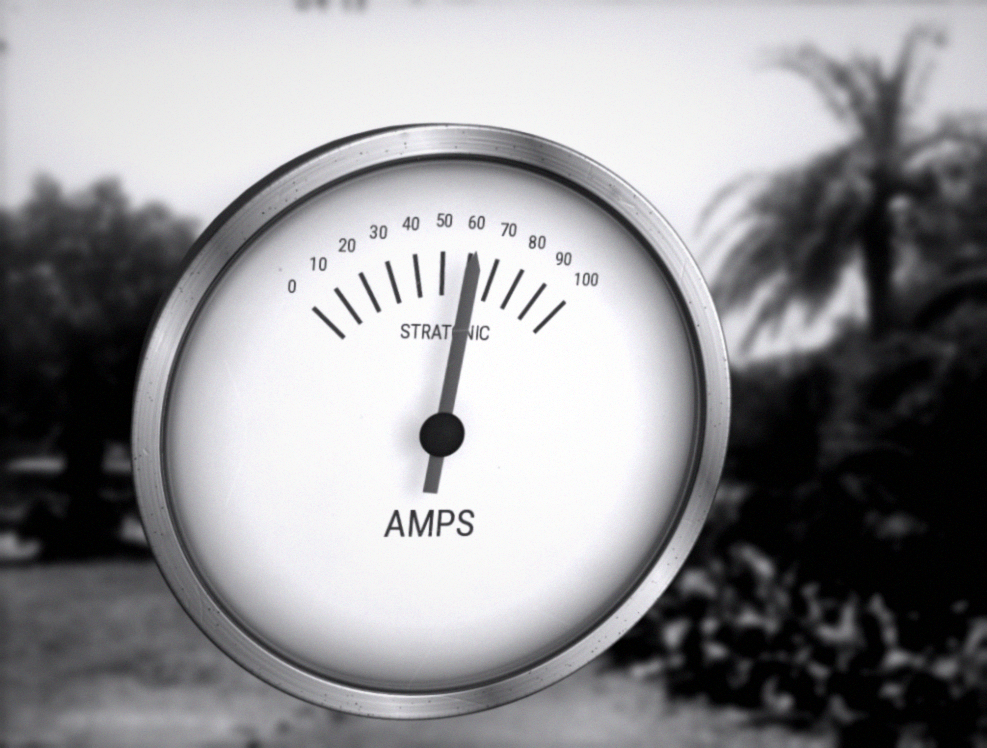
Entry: 60 A
